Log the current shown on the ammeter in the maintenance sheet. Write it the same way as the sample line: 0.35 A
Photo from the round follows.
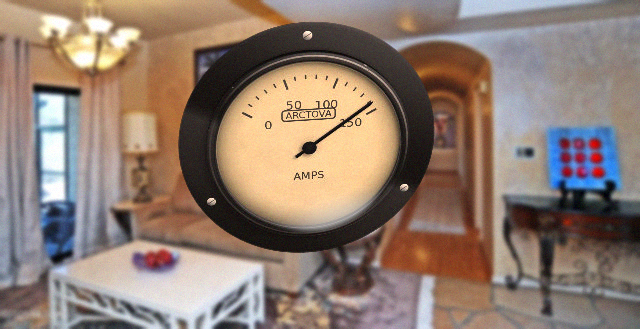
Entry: 140 A
